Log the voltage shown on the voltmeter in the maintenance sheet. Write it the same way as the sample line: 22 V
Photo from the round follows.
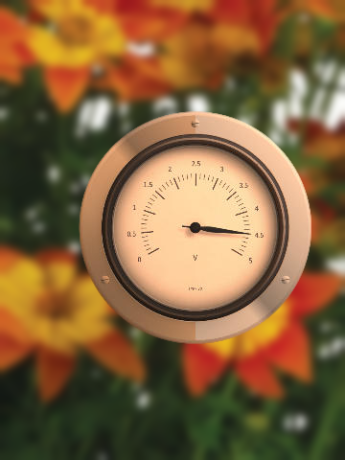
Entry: 4.5 V
